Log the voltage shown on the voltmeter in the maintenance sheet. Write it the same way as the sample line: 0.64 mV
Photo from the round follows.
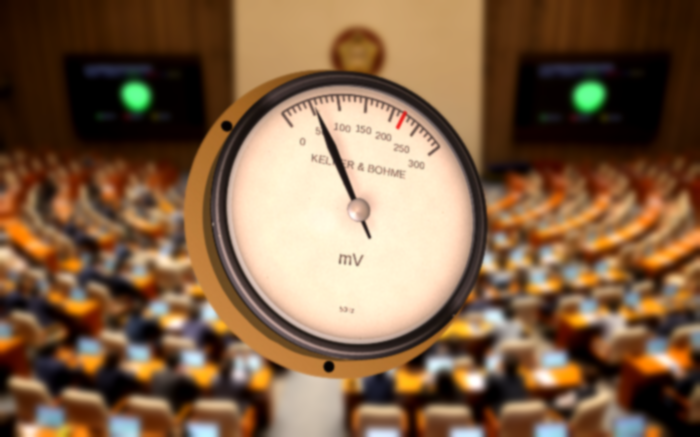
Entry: 50 mV
